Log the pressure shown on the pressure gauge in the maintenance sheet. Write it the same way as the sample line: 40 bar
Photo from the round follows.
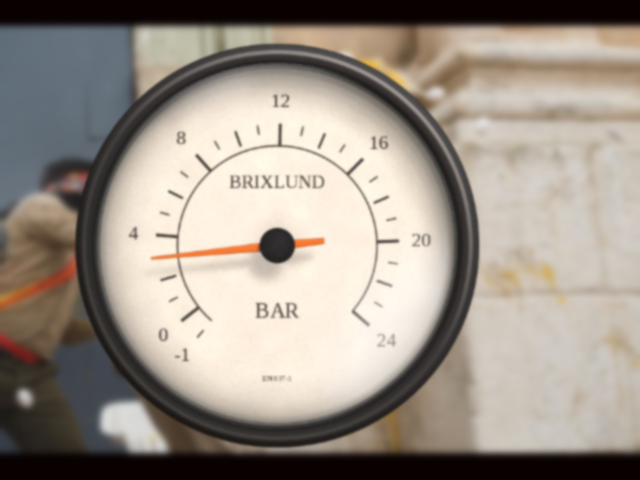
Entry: 3 bar
